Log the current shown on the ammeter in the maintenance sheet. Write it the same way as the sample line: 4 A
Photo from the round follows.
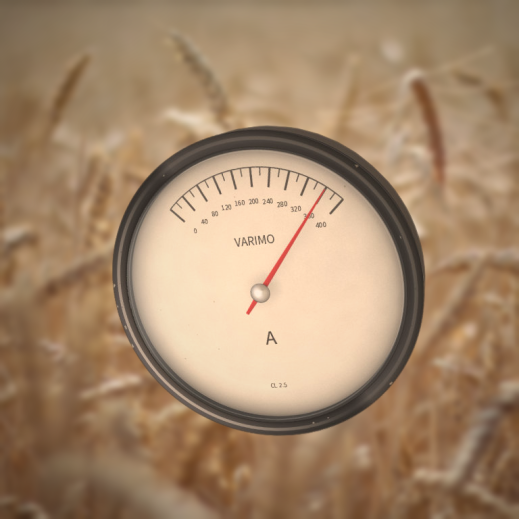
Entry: 360 A
